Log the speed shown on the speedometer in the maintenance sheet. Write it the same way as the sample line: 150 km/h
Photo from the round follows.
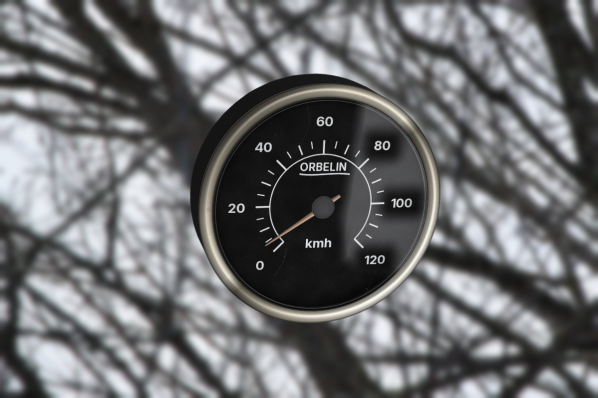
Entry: 5 km/h
